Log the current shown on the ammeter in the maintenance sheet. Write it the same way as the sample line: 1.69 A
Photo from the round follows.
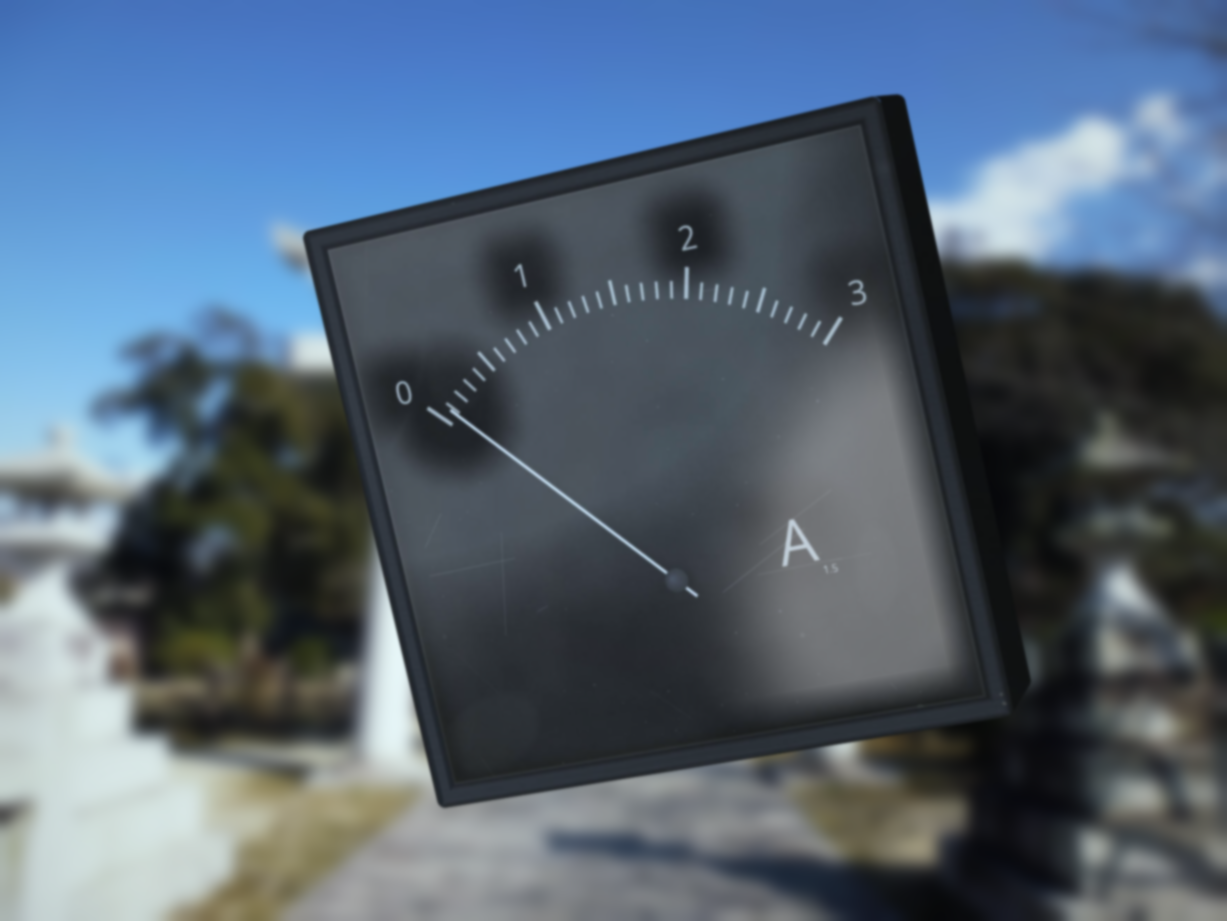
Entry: 0.1 A
